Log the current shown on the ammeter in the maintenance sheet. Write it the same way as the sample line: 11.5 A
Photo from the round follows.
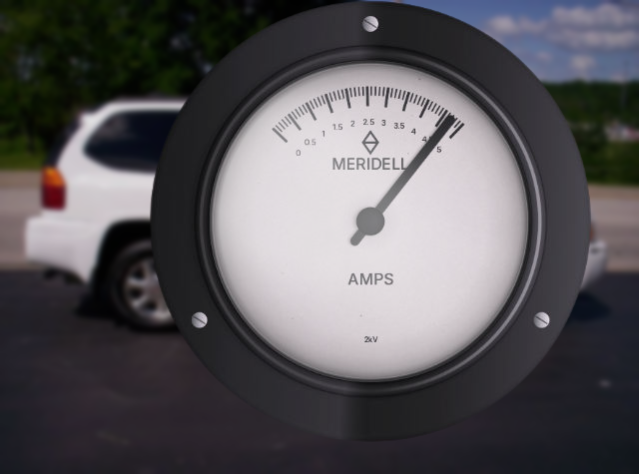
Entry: 4.7 A
